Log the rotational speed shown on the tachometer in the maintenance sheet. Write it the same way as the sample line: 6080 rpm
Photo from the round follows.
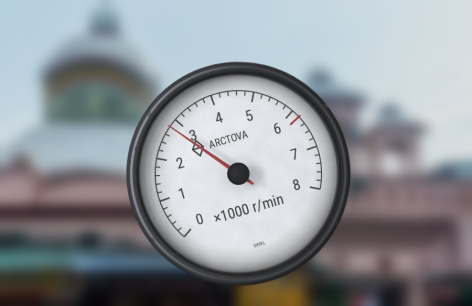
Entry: 2800 rpm
